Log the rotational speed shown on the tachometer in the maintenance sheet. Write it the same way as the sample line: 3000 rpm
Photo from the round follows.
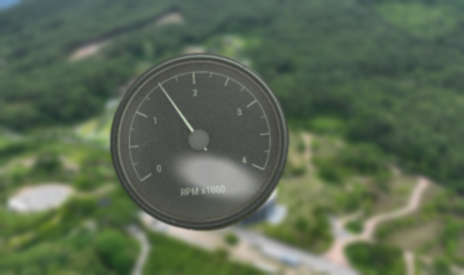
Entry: 1500 rpm
